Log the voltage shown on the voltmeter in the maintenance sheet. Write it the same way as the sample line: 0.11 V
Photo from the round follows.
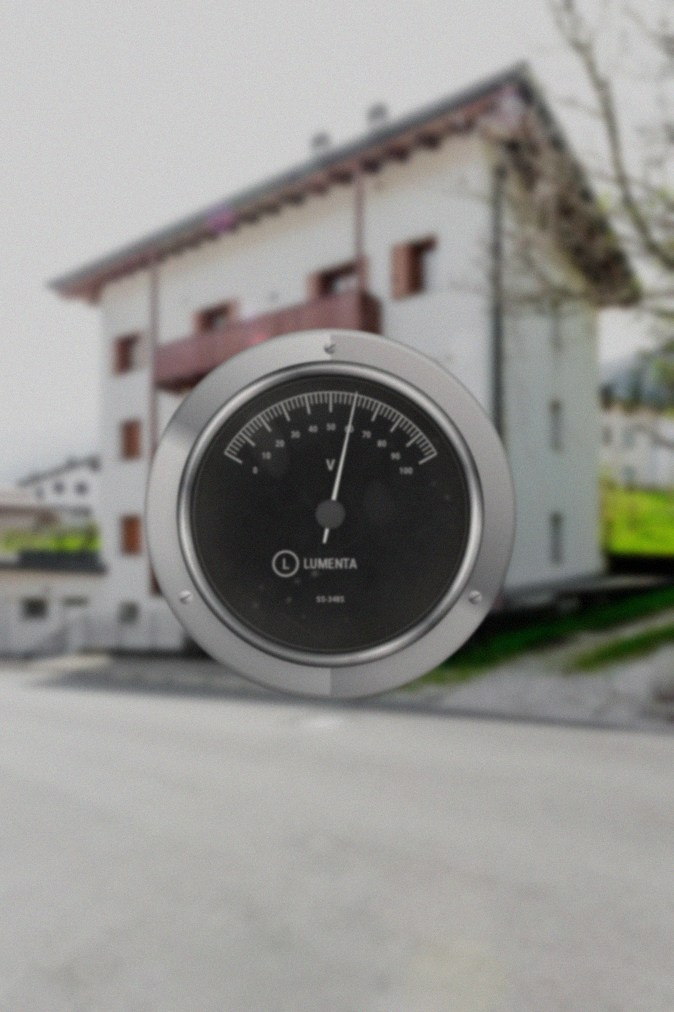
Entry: 60 V
